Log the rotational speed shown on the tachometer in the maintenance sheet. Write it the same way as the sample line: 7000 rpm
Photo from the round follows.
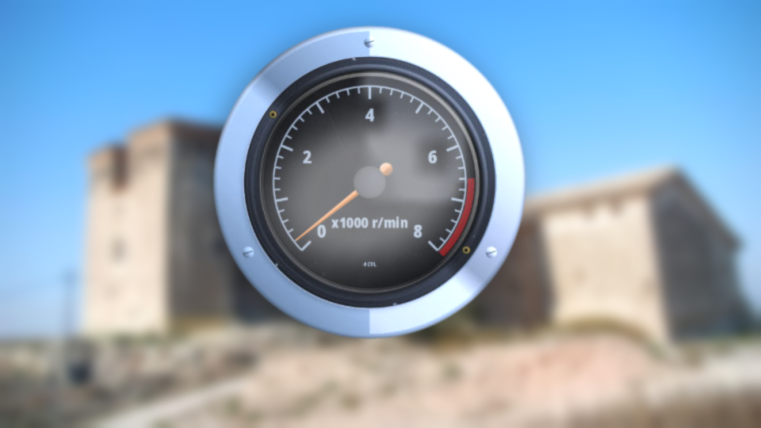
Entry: 200 rpm
